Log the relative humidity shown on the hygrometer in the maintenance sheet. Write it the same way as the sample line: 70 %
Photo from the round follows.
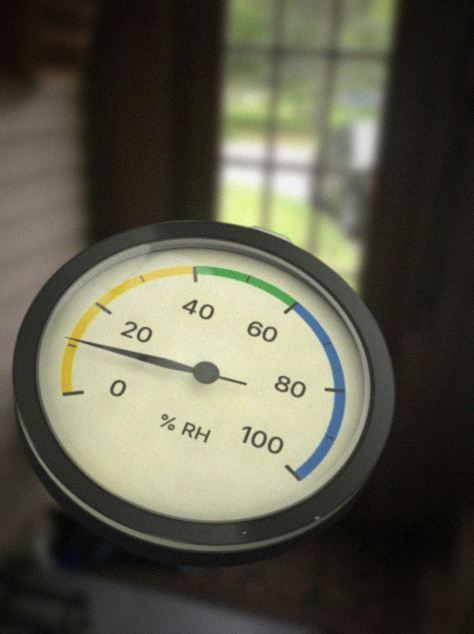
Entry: 10 %
